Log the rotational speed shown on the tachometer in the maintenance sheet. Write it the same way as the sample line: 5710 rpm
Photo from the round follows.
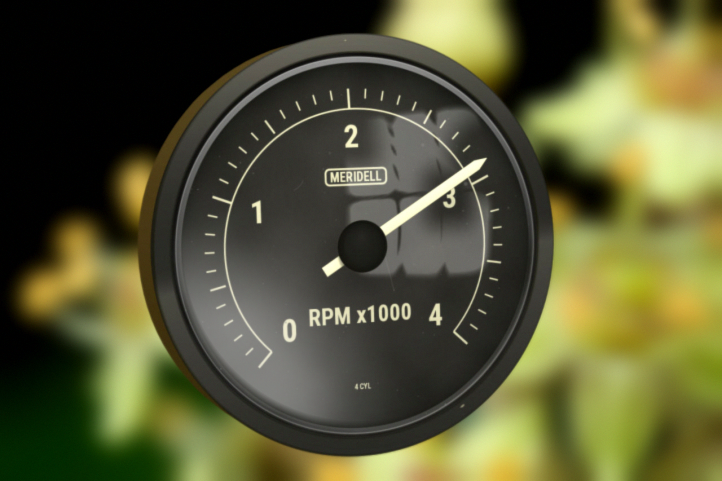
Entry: 2900 rpm
